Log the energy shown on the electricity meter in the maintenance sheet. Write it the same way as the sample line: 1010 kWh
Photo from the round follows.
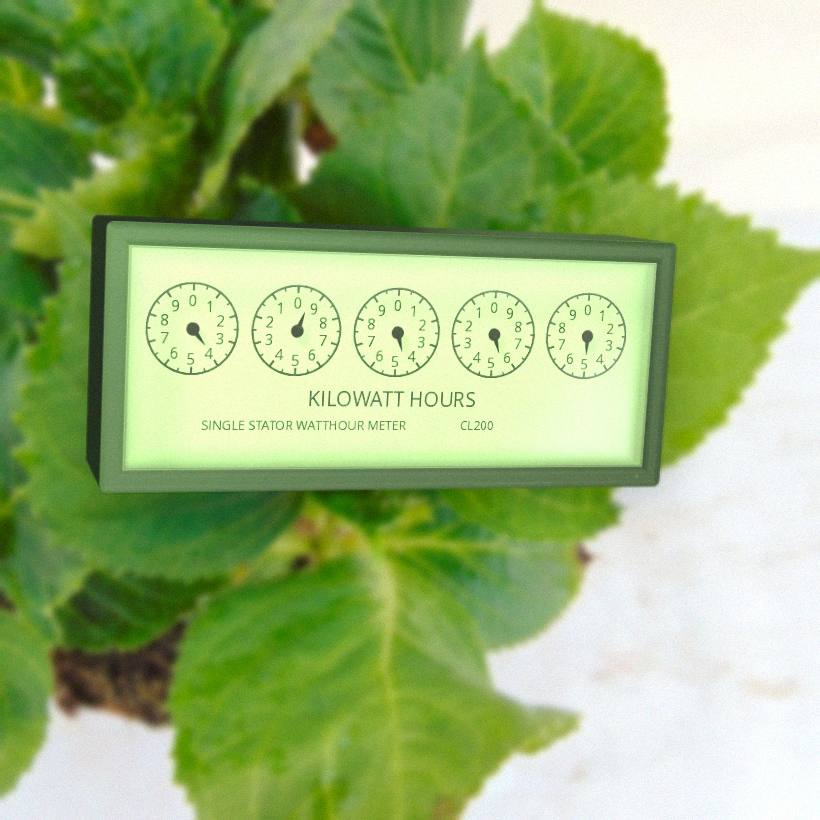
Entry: 39455 kWh
